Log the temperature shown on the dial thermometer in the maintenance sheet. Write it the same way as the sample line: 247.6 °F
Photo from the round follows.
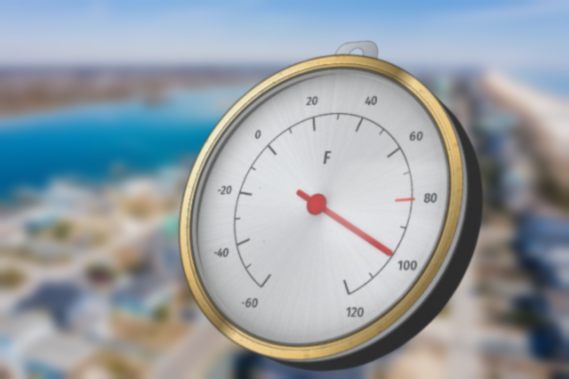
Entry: 100 °F
